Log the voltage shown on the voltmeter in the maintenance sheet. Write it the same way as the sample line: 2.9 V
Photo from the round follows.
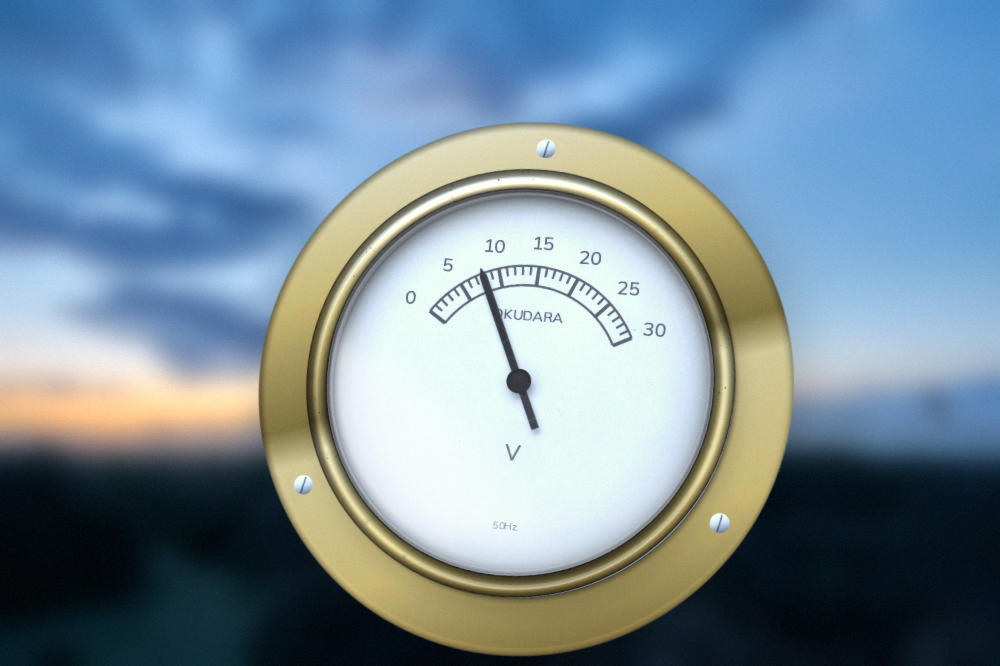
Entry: 8 V
